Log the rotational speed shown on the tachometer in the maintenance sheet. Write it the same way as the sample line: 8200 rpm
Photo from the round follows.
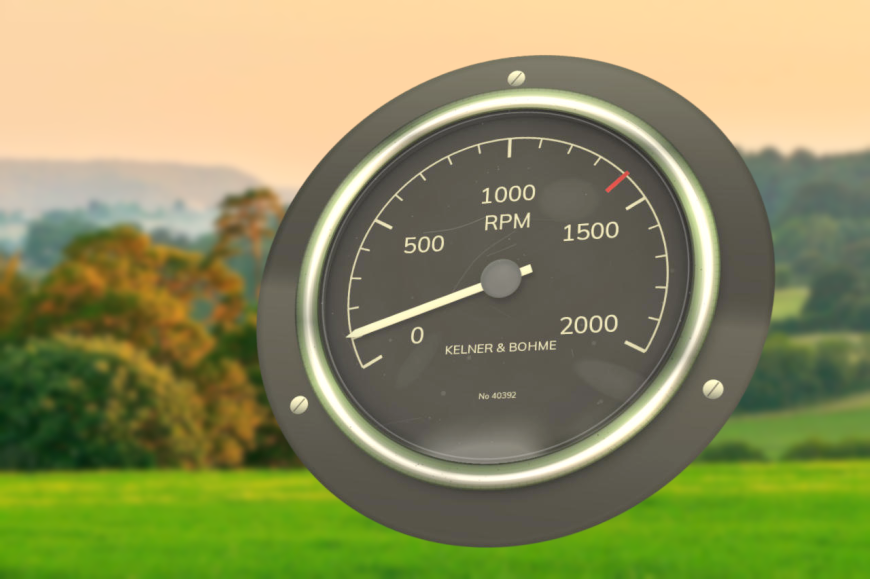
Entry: 100 rpm
